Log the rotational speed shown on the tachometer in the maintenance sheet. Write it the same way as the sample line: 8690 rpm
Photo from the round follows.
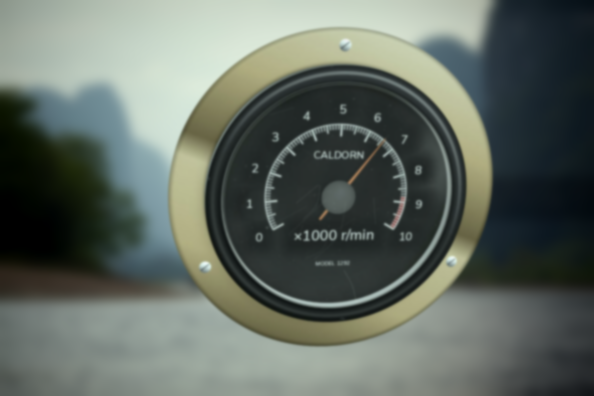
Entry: 6500 rpm
